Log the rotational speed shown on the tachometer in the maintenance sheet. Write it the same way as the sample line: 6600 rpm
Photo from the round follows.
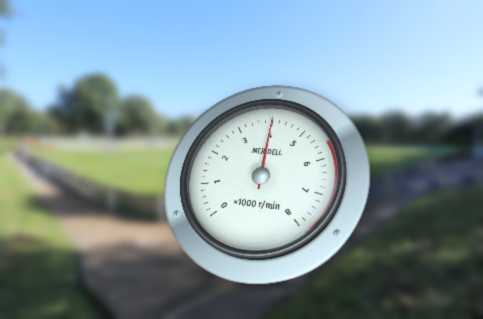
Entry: 4000 rpm
